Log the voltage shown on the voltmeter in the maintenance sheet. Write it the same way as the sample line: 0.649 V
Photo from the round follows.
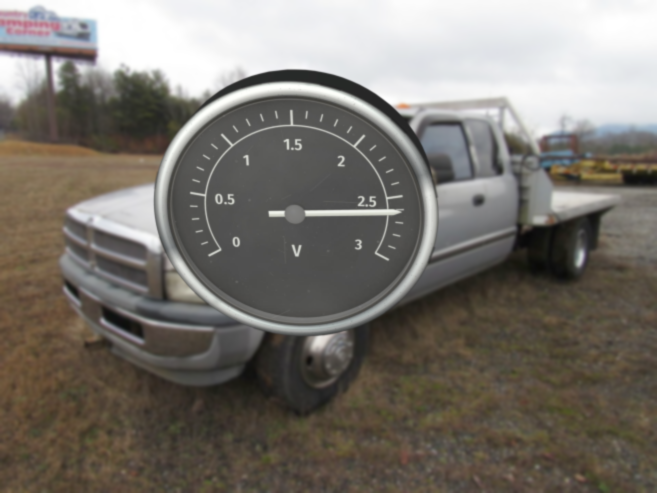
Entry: 2.6 V
